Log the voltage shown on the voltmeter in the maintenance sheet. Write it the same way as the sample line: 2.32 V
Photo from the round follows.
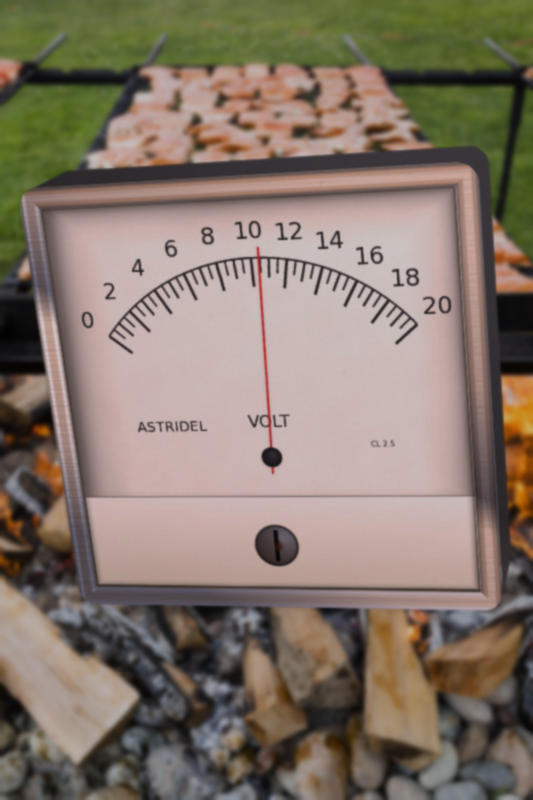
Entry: 10.5 V
